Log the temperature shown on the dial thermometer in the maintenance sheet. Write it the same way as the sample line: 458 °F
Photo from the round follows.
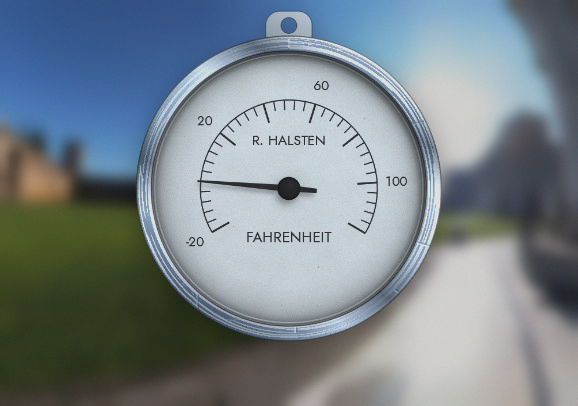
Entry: 0 °F
